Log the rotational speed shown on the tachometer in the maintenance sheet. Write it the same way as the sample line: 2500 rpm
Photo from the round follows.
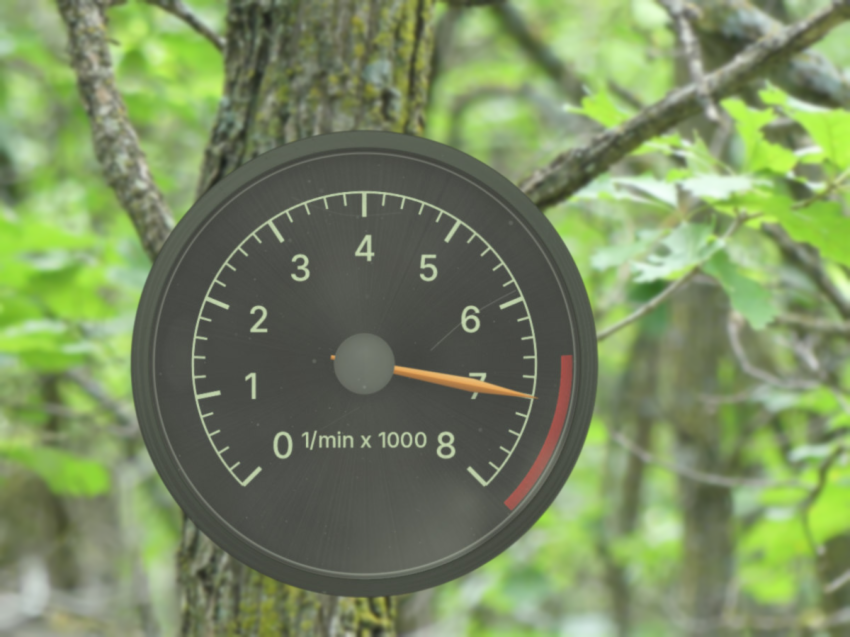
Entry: 7000 rpm
